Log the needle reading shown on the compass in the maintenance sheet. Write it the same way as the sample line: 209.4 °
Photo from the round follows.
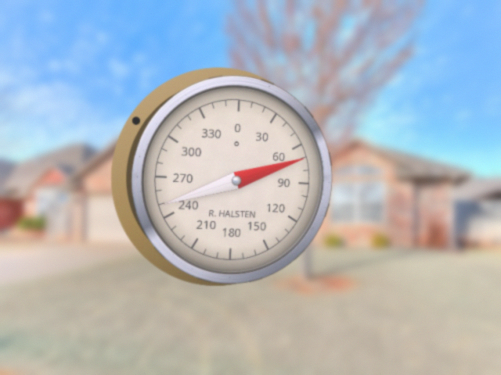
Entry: 70 °
